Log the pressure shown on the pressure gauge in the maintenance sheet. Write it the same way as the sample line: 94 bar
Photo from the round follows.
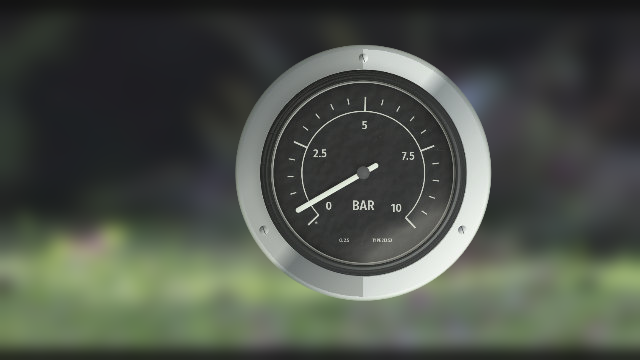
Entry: 0.5 bar
